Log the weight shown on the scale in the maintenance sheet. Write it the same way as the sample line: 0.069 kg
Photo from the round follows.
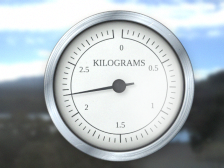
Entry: 2.2 kg
